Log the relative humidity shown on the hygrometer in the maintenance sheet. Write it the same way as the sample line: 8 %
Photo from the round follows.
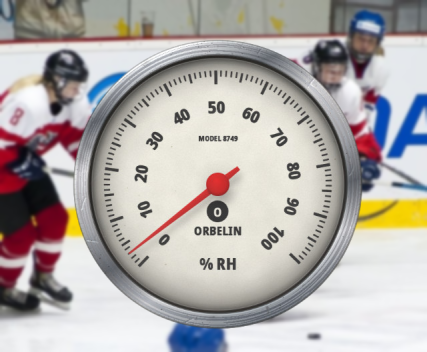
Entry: 3 %
